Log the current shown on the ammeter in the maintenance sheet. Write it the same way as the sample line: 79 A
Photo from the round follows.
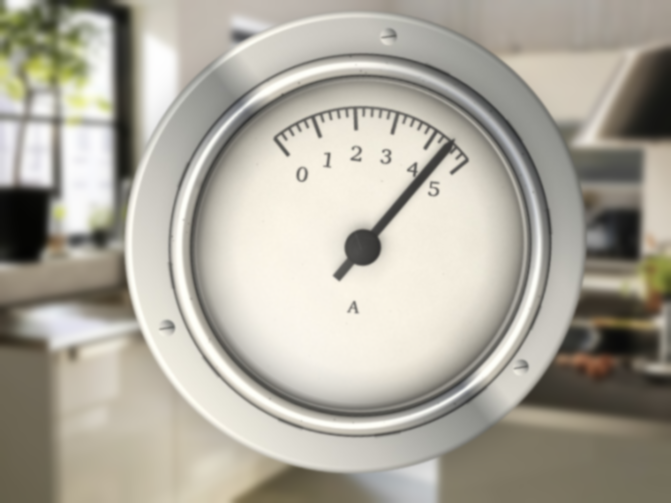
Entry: 4.4 A
